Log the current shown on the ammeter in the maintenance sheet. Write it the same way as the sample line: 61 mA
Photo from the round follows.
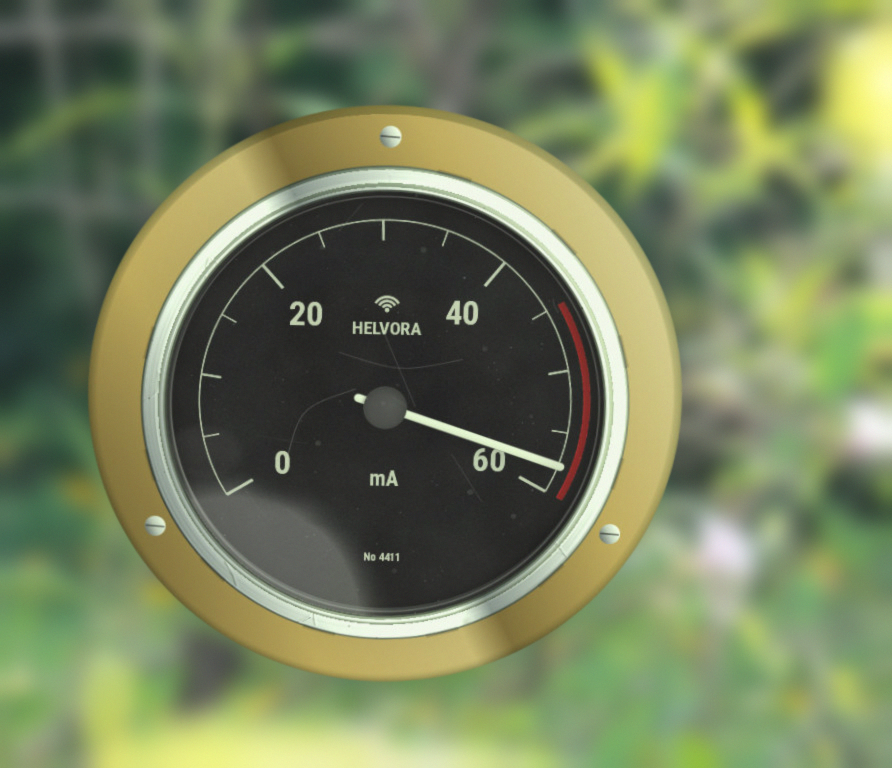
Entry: 57.5 mA
